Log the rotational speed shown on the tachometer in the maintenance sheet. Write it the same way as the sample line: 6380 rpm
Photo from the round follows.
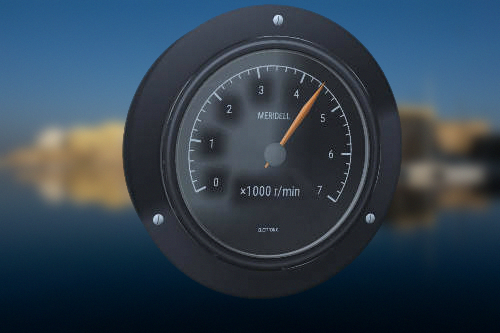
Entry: 4400 rpm
